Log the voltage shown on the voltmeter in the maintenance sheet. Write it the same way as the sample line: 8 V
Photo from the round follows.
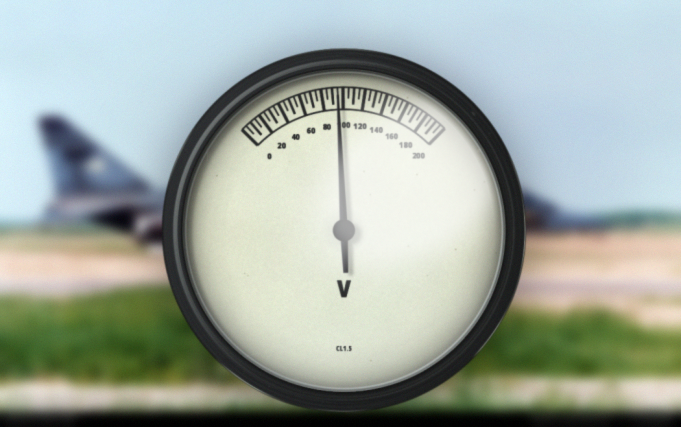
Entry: 95 V
